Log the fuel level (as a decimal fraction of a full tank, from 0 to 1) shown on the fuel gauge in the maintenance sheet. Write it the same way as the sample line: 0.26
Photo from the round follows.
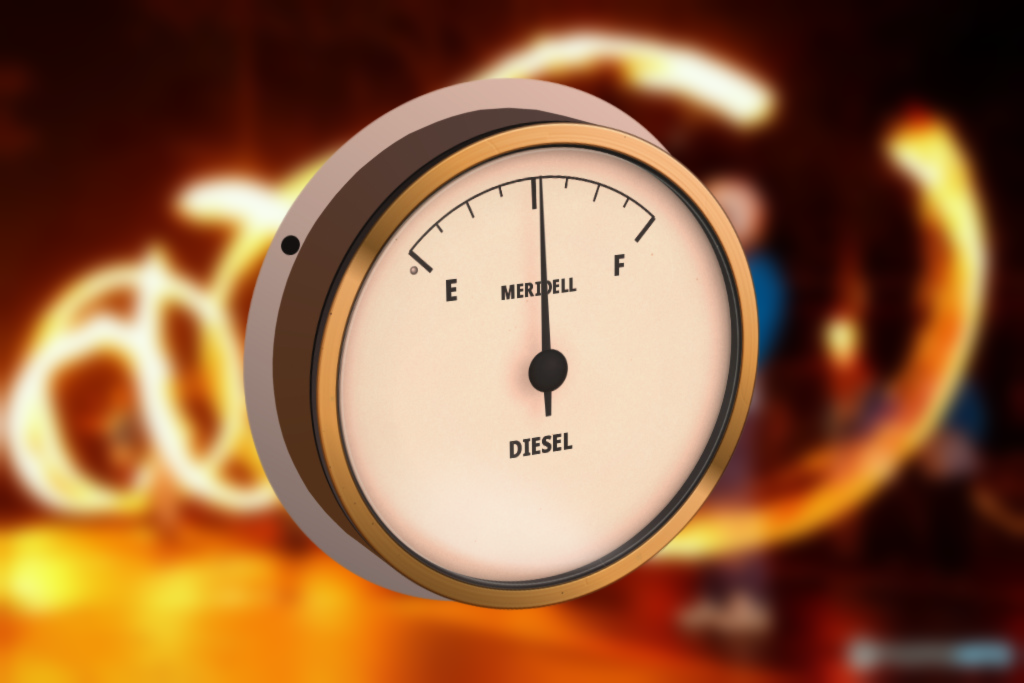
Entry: 0.5
